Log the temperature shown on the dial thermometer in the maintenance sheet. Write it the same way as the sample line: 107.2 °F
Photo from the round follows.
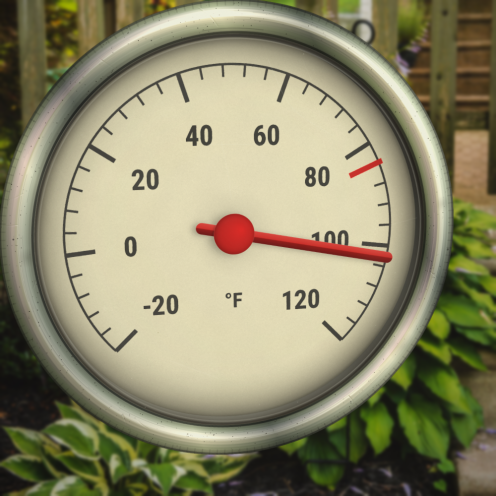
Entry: 102 °F
